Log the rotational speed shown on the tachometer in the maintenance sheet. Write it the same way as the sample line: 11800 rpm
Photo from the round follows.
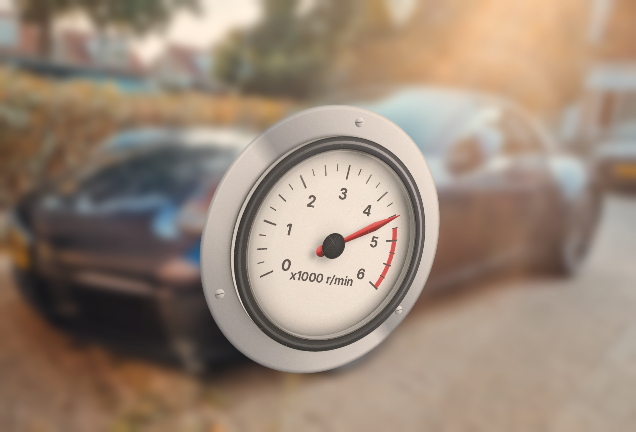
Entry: 4500 rpm
